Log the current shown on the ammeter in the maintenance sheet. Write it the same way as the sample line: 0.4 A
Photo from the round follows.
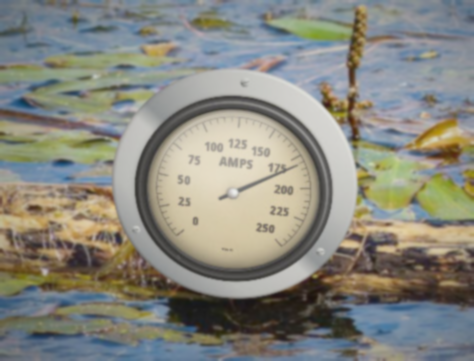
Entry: 180 A
